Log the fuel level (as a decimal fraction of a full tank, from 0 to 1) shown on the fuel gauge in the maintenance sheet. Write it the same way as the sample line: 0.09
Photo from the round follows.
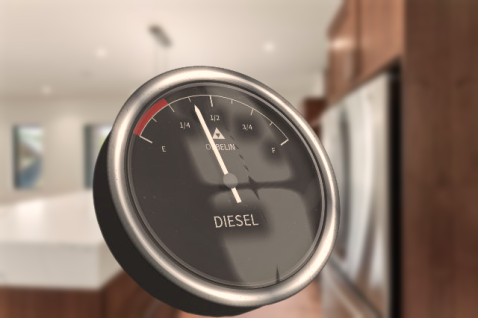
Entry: 0.375
